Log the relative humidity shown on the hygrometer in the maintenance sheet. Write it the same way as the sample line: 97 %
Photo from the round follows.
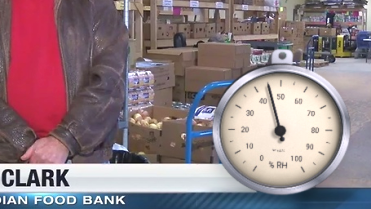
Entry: 45 %
